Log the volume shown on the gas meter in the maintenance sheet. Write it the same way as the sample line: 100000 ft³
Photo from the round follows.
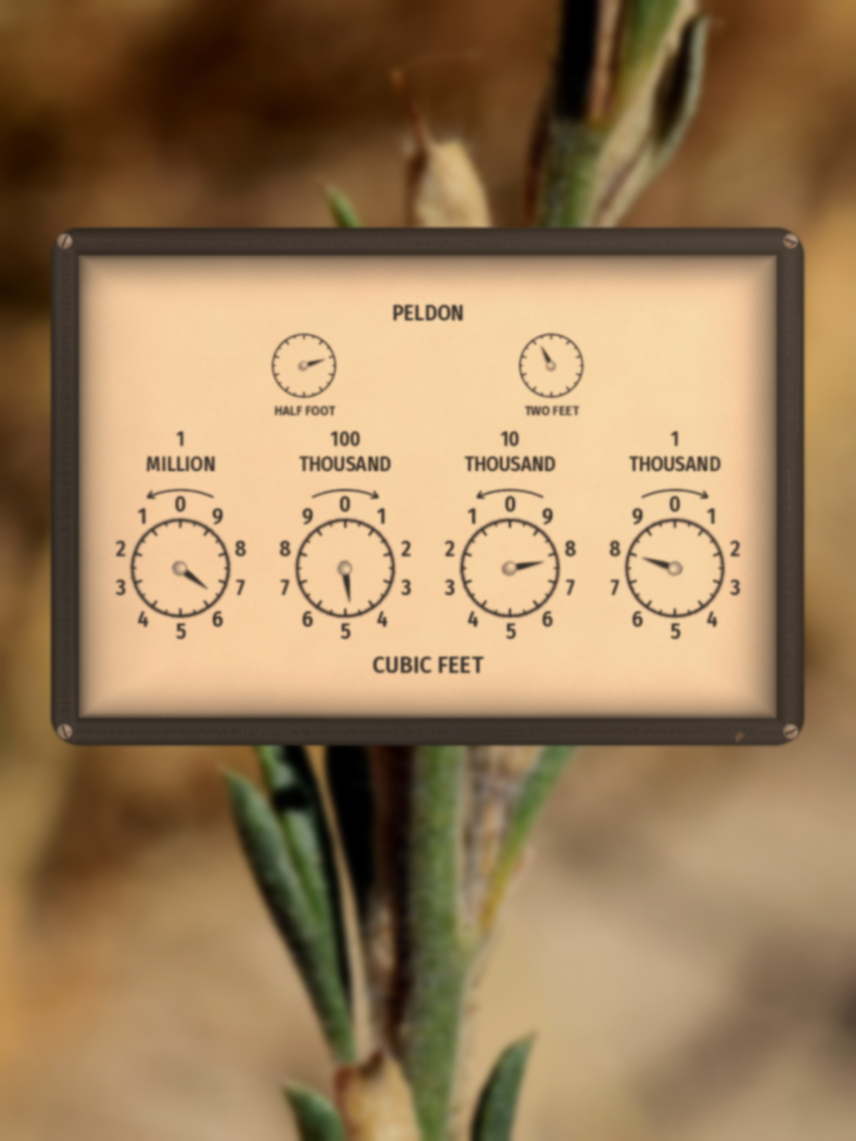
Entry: 647800 ft³
